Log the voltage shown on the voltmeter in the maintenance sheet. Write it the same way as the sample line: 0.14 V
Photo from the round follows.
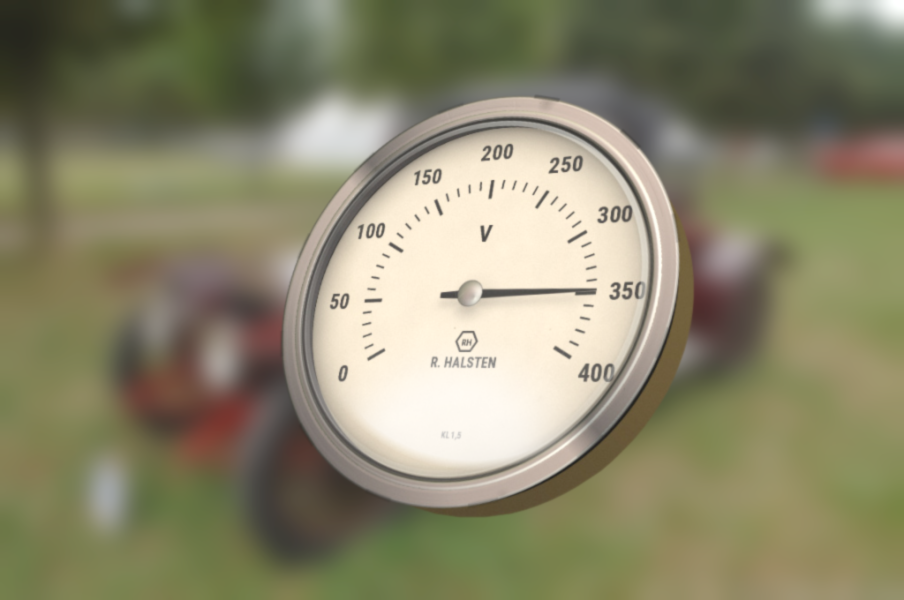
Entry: 350 V
